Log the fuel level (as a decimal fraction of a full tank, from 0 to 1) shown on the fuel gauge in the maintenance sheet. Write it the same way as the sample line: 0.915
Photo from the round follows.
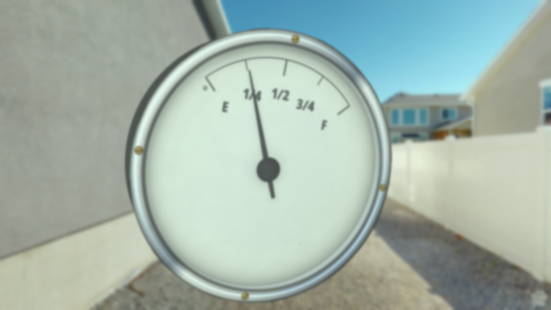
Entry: 0.25
